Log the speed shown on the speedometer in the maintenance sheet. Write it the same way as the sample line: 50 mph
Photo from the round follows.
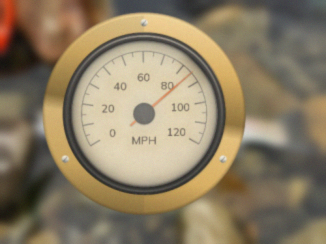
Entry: 85 mph
